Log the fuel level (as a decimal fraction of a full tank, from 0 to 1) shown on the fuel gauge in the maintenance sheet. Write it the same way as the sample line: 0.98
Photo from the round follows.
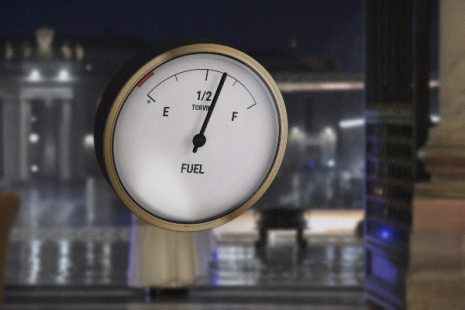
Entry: 0.625
